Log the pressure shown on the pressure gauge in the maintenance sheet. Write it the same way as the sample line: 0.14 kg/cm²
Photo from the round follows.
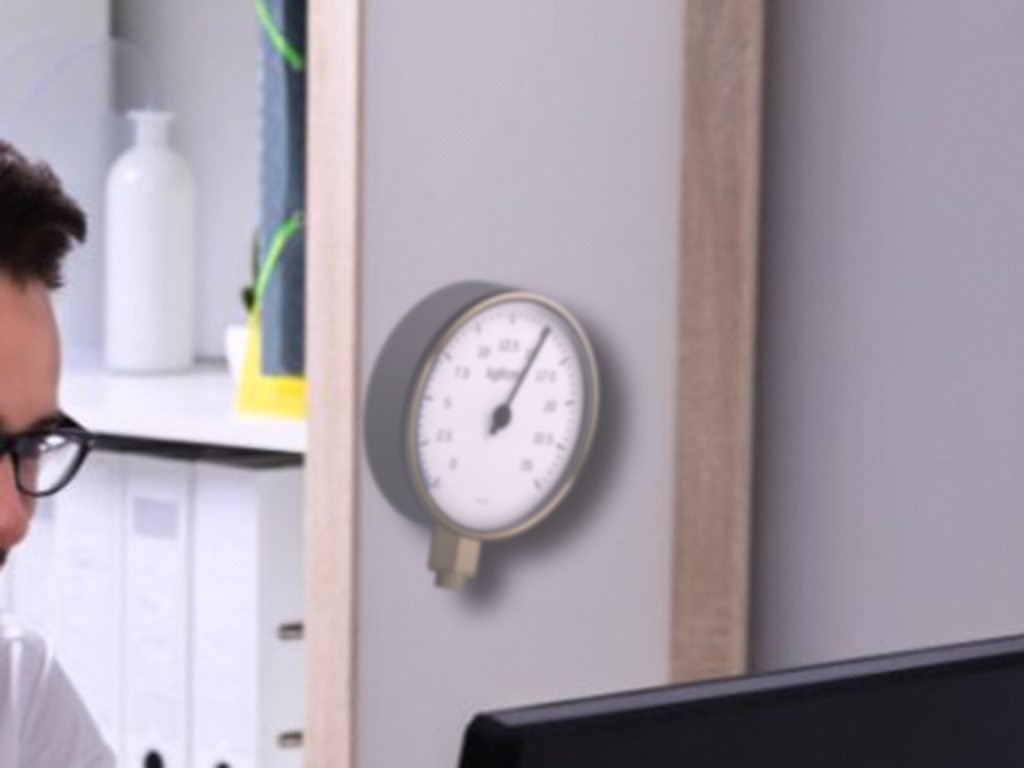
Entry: 15 kg/cm²
